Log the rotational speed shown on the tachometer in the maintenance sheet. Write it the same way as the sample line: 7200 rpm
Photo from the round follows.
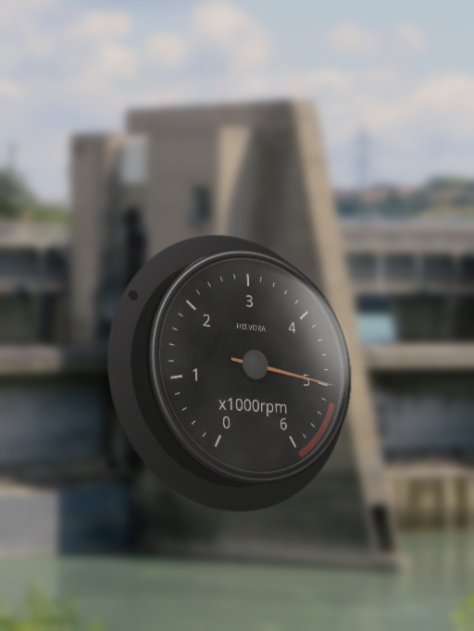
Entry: 5000 rpm
